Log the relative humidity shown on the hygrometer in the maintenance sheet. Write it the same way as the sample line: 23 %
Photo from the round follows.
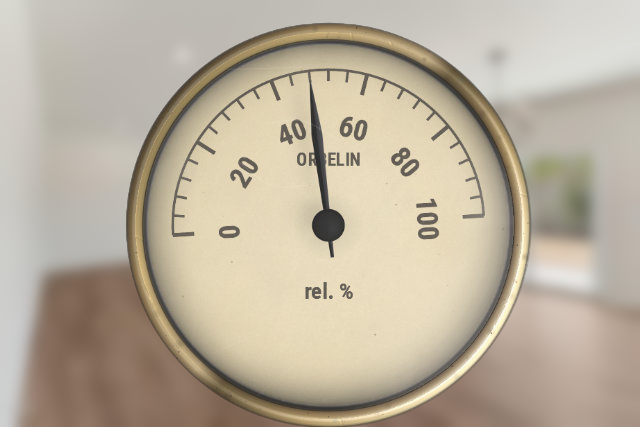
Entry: 48 %
